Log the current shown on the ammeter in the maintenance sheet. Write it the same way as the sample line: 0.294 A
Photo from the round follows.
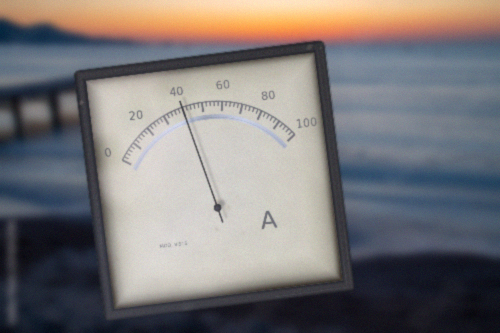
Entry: 40 A
